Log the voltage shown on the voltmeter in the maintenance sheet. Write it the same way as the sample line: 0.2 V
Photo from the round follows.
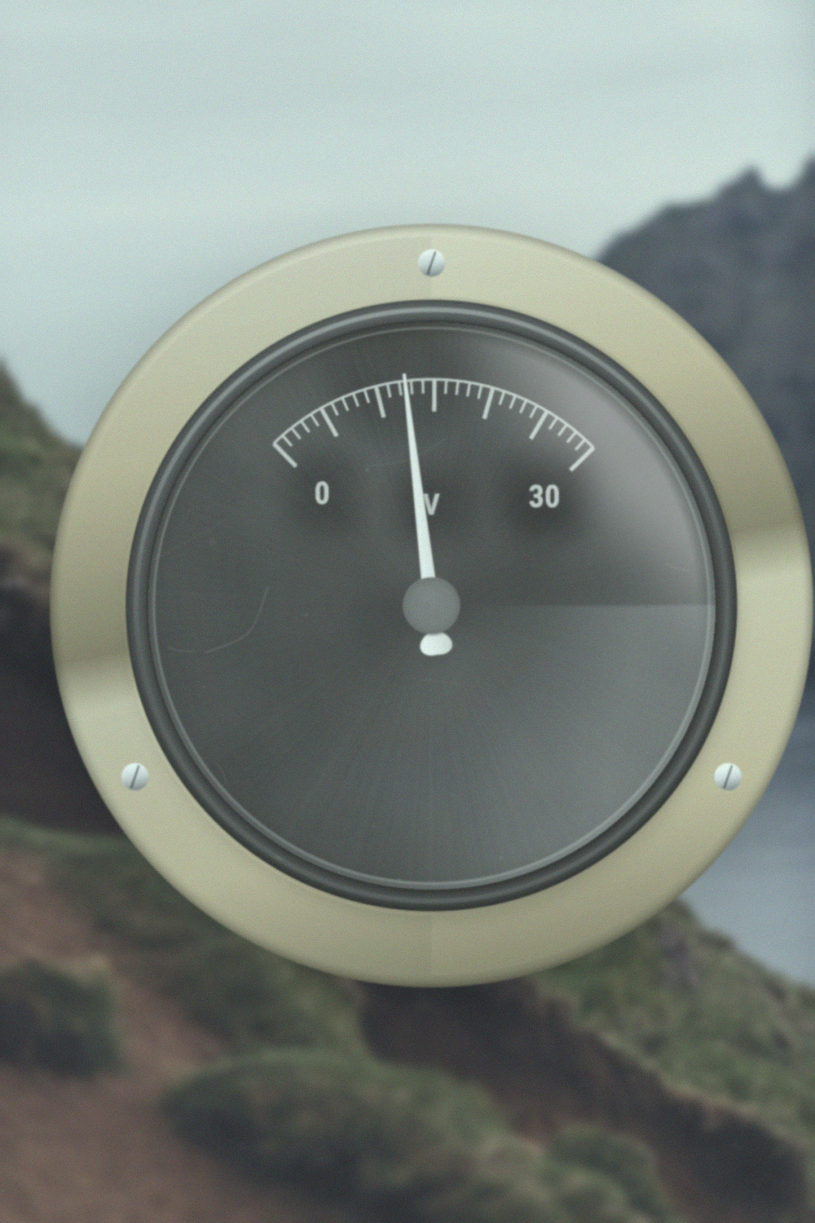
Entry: 12.5 V
